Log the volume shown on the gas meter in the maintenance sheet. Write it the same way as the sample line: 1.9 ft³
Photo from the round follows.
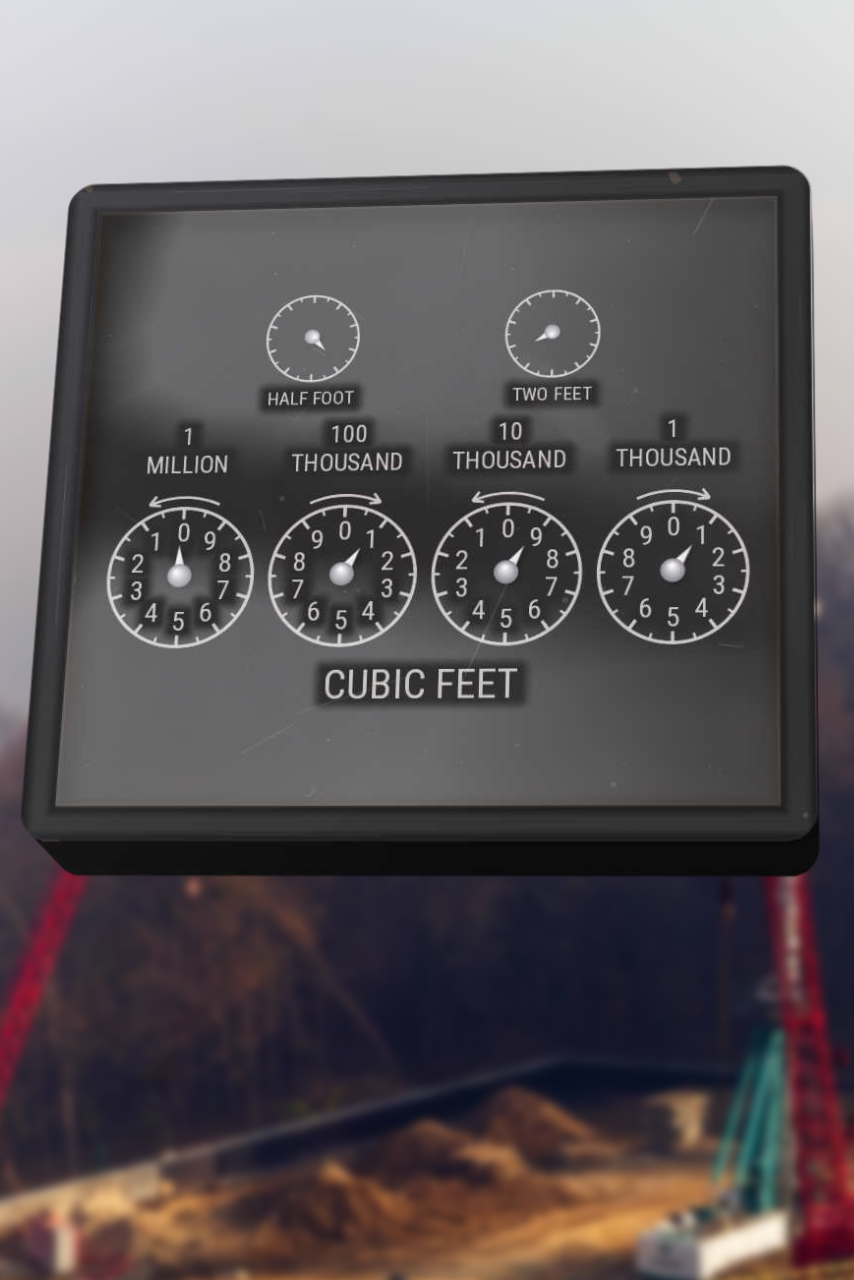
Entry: 9100 ft³
